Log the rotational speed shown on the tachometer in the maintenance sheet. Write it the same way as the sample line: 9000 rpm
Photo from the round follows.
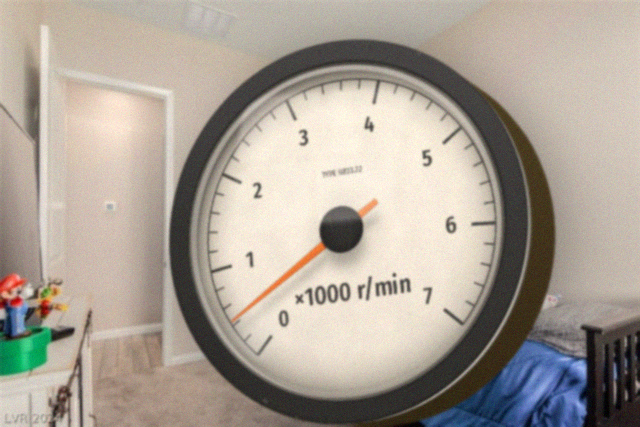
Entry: 400 rpm
